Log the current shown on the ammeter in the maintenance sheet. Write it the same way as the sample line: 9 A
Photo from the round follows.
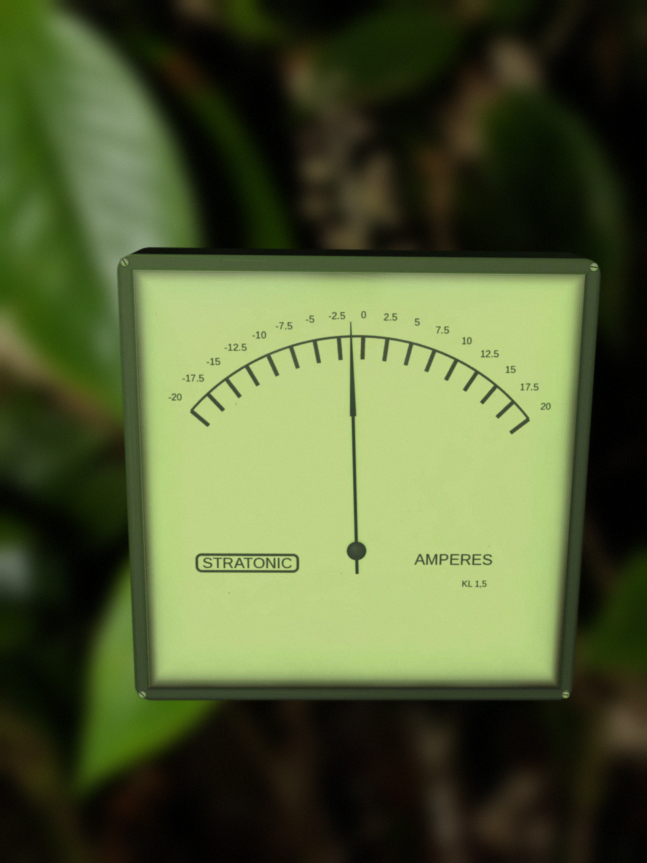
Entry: -1.25 A
